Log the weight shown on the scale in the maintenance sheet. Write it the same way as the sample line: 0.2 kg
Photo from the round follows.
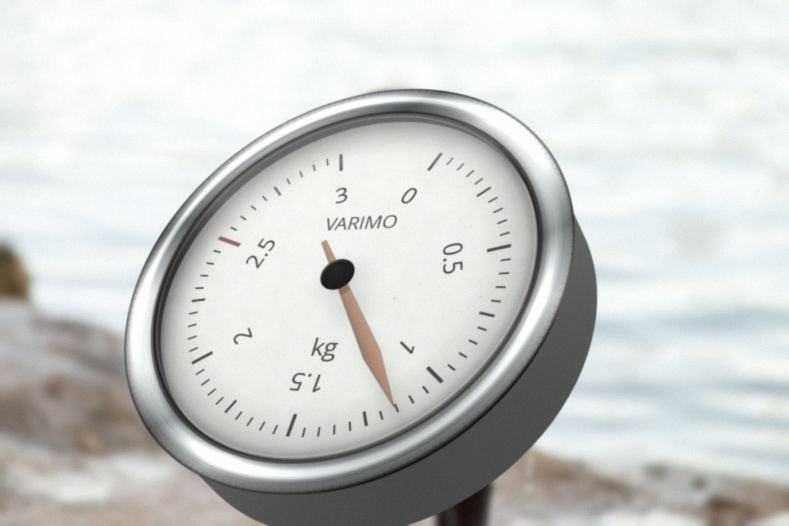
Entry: 1.15 kg
